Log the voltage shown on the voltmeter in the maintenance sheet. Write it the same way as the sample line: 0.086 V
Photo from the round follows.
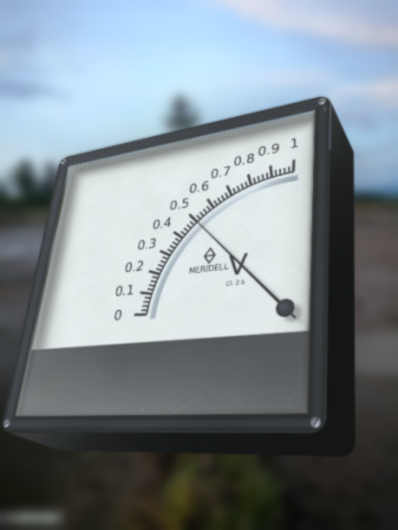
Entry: 0.5 V
